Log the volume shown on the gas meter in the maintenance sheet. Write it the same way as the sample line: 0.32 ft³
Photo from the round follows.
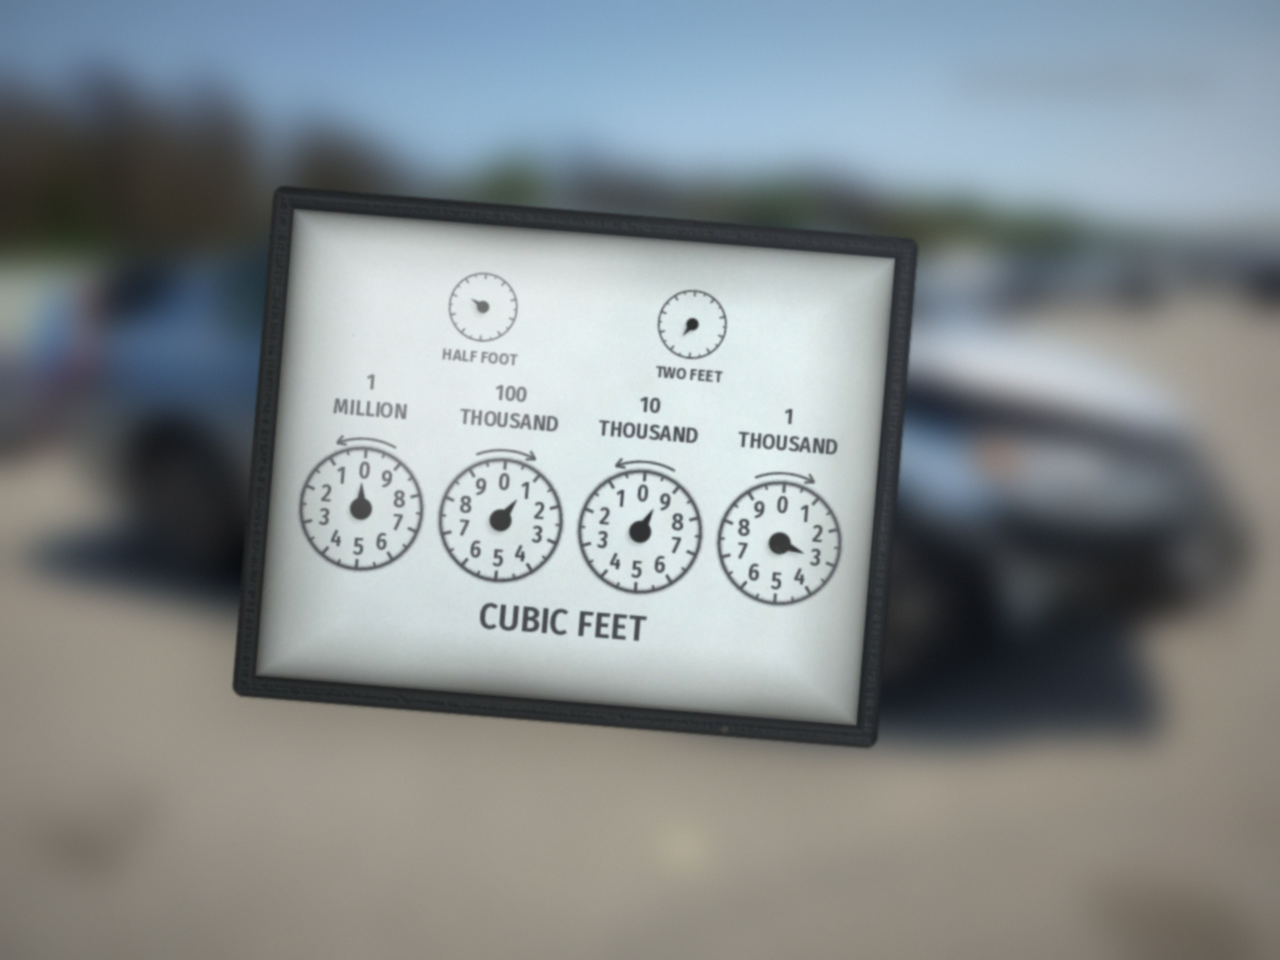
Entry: 9300 ft³
